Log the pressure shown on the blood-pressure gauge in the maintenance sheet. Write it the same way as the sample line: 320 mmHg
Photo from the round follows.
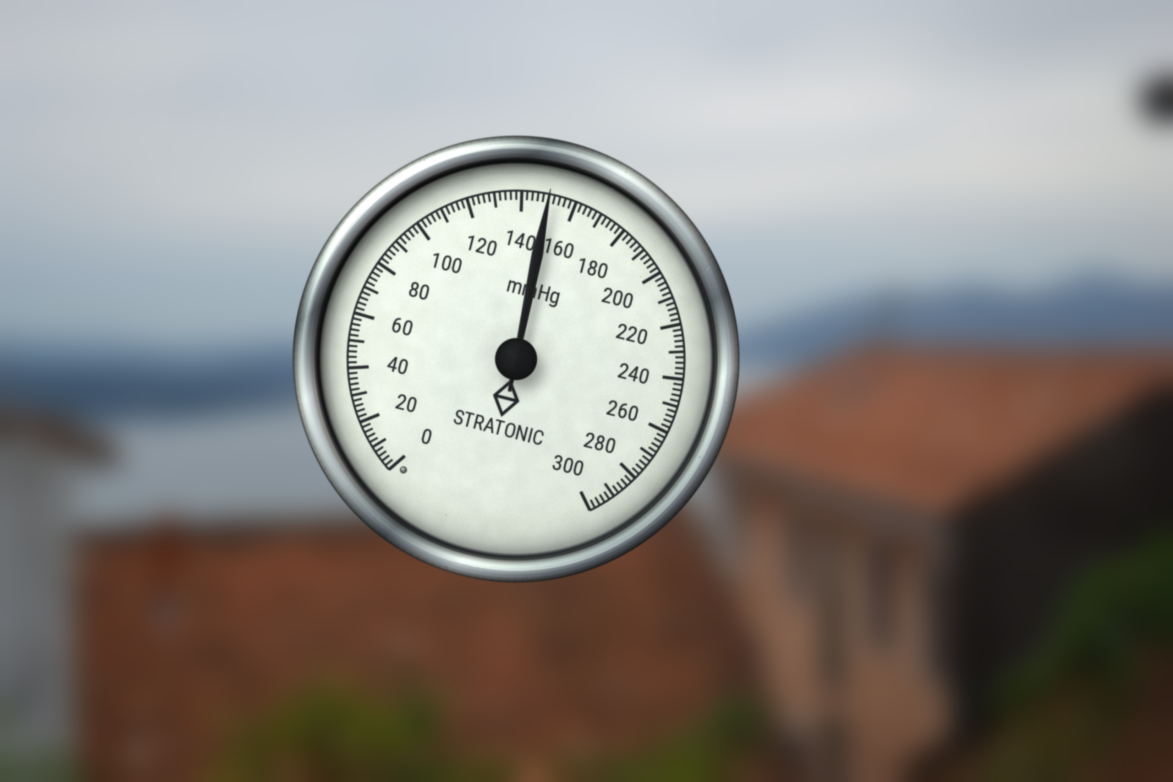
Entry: 150 mmHg
